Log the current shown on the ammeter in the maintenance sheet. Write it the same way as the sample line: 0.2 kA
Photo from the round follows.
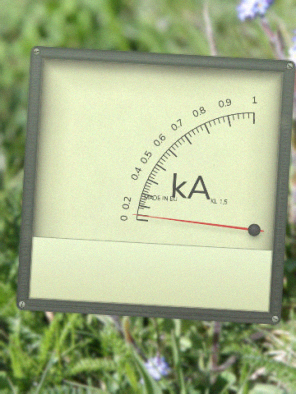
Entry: 0.1 kA
